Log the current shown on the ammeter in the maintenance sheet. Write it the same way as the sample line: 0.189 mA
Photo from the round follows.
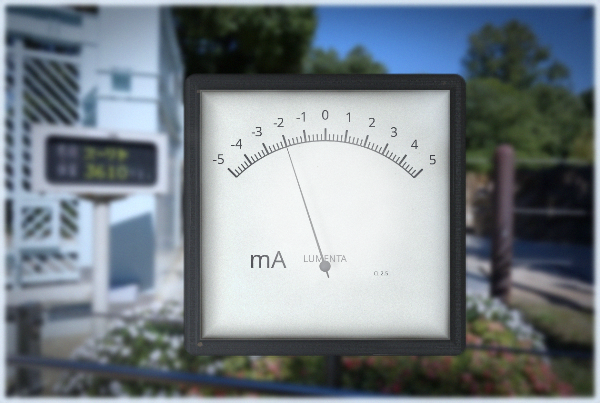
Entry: -2 mA
